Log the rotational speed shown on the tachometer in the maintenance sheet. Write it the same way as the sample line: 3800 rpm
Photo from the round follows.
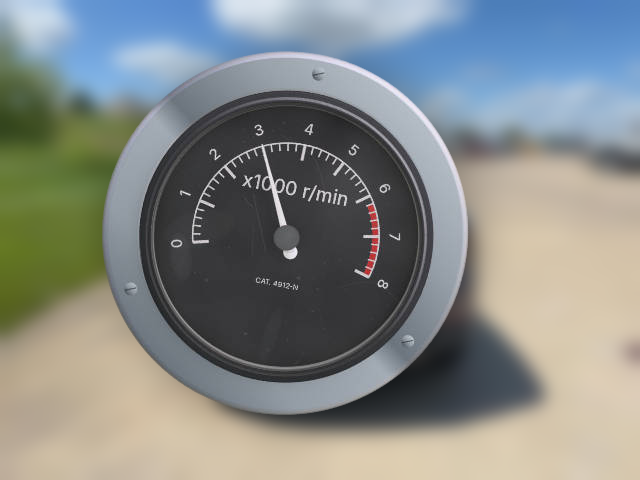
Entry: 3000 rpm
